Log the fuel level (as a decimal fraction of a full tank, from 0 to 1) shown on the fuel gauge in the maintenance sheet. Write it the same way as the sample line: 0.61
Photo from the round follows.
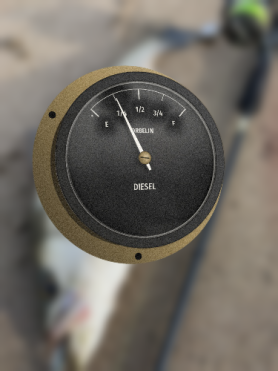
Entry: 0.25
